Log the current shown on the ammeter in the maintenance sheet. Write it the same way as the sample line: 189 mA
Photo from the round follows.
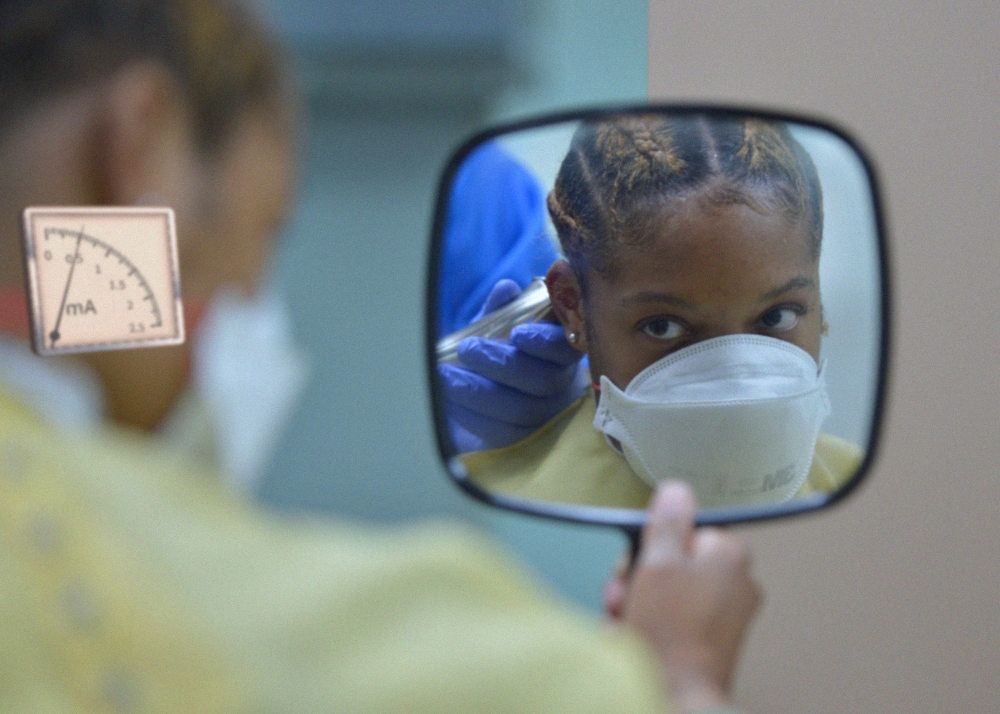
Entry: 0.5 mA
